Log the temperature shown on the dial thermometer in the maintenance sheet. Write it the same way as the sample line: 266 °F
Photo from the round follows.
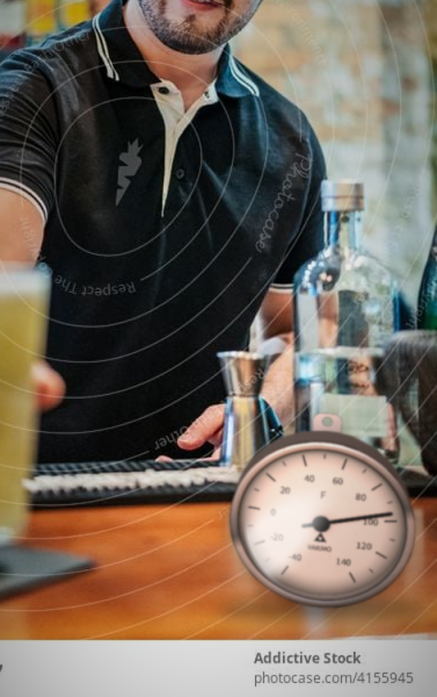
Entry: 95 °F
